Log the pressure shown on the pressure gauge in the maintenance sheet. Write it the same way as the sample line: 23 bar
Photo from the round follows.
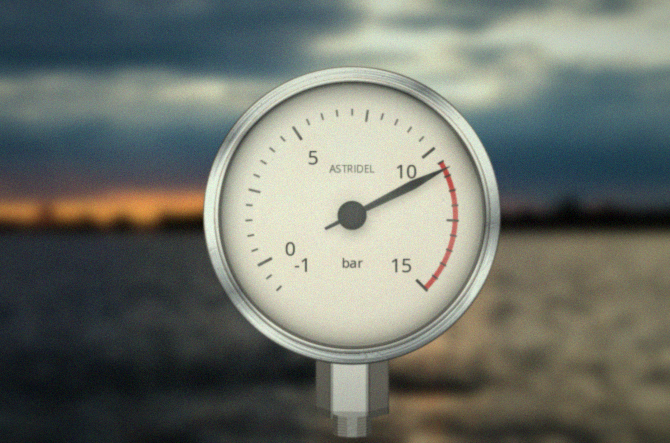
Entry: 10.75 bar
